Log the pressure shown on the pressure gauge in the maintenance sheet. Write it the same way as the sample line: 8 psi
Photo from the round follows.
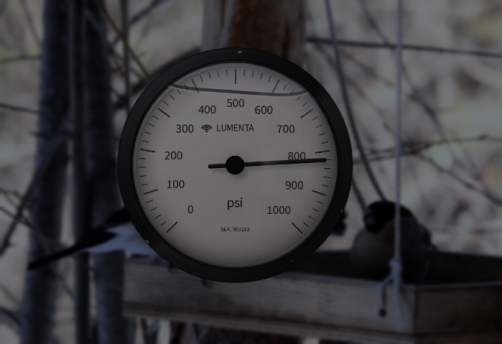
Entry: 820 psi
